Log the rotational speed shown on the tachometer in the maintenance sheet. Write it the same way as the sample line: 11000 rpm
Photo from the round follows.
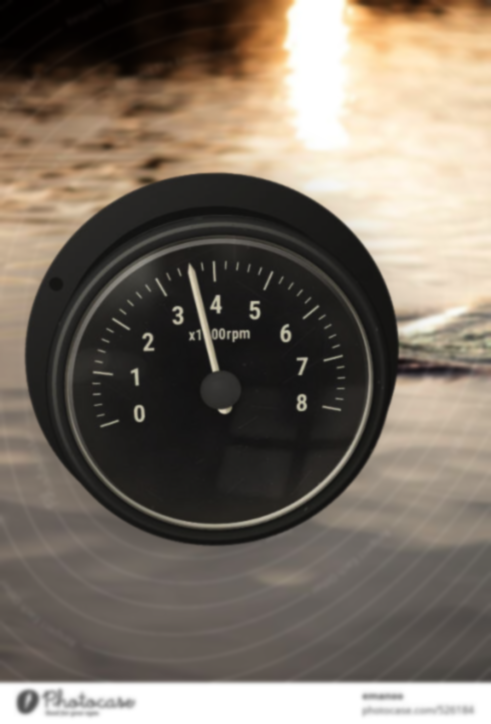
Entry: 3600 rpm
